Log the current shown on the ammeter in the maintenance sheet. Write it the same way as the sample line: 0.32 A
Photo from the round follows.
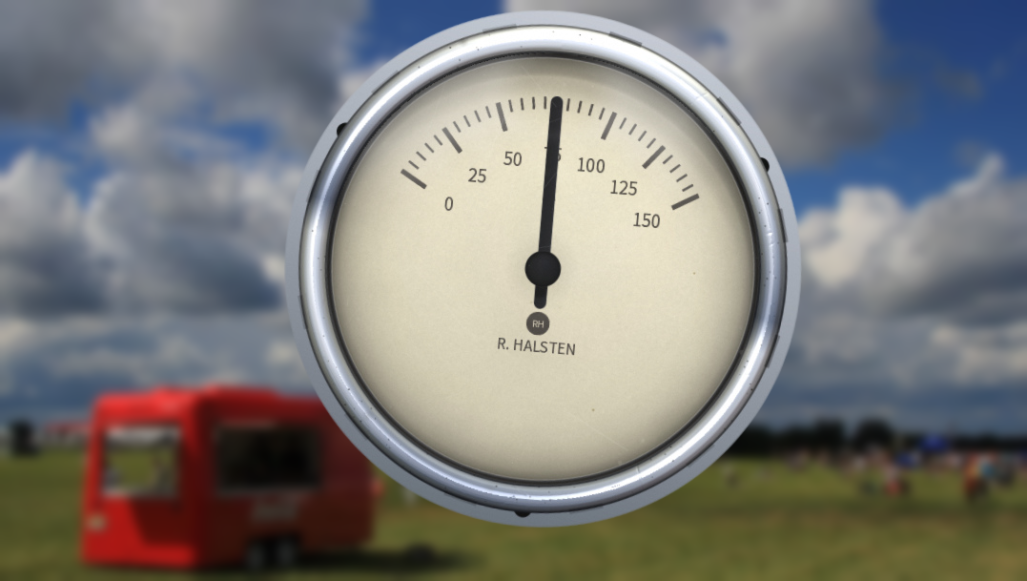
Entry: 75 A
